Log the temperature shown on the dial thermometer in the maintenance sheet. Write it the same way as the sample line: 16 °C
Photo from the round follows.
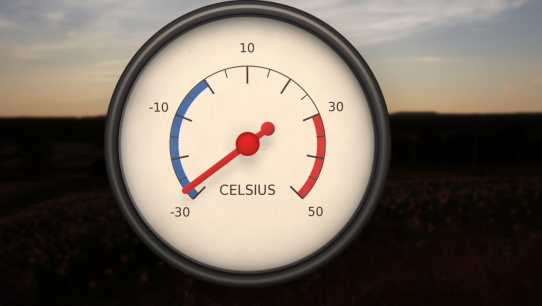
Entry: -27.5 °C
